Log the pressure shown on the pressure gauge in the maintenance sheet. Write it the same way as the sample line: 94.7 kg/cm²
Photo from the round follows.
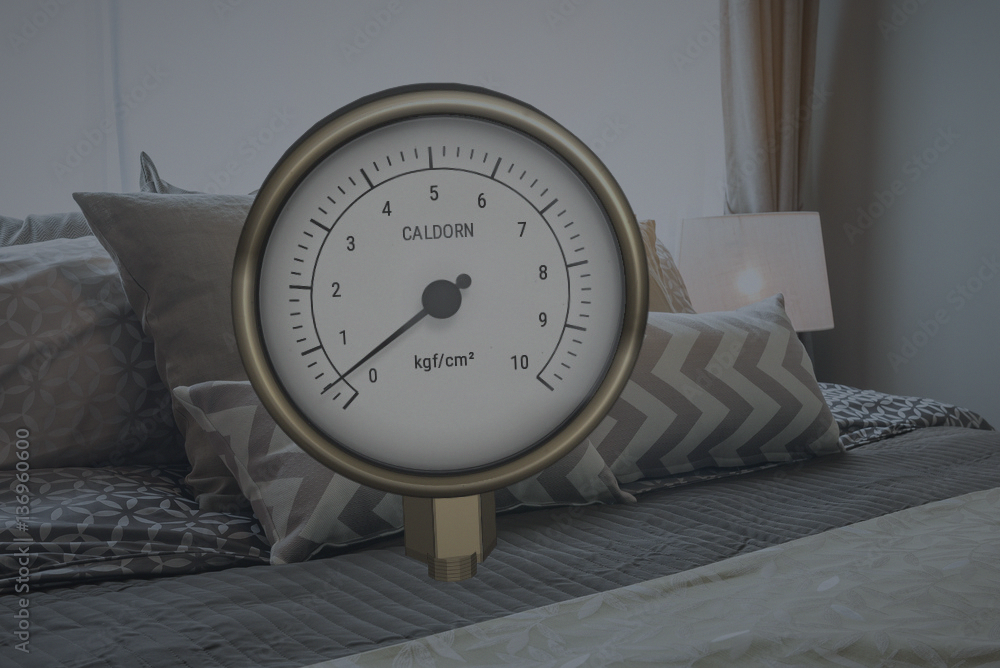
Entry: 0.4 kg/cm²
